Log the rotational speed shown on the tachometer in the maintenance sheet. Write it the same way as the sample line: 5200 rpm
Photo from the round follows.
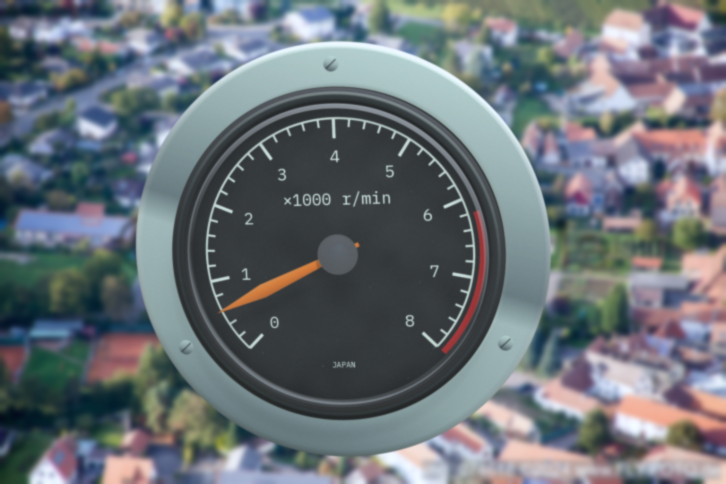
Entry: 600 rpm
